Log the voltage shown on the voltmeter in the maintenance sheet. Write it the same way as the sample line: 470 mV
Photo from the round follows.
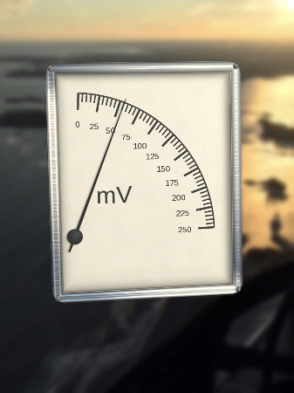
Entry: 55 mV
